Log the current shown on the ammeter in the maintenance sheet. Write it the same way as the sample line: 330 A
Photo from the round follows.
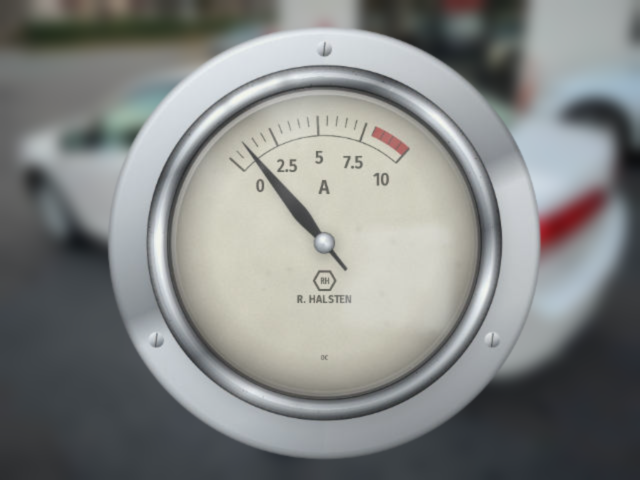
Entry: 1 A
